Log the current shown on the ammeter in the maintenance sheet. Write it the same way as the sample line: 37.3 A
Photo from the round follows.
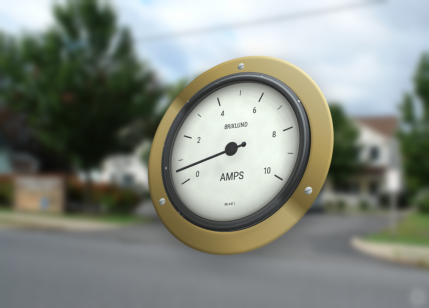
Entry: 0.5 A
